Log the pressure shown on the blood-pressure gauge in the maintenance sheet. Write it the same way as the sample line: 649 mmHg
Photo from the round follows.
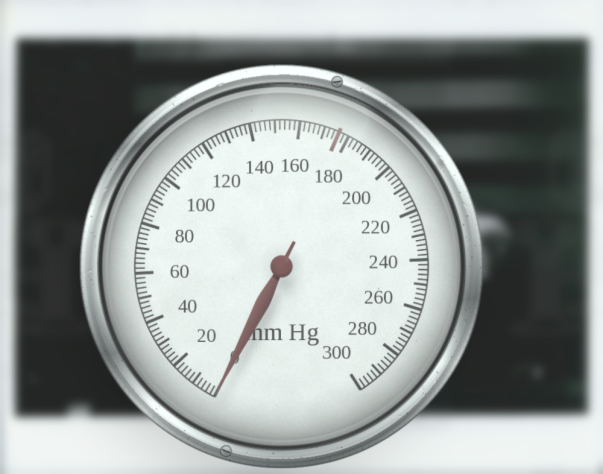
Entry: 0 mmHg
